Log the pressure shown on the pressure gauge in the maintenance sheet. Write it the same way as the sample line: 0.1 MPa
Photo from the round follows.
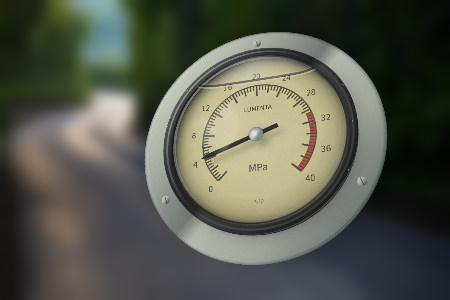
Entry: 4 MPa
